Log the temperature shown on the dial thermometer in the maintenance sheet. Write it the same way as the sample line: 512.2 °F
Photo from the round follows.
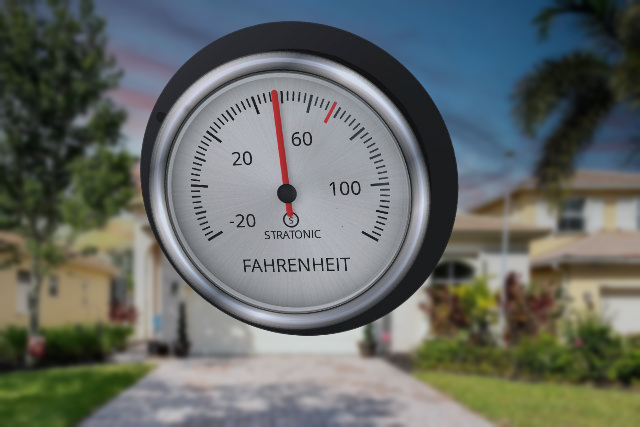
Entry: 48 °F
